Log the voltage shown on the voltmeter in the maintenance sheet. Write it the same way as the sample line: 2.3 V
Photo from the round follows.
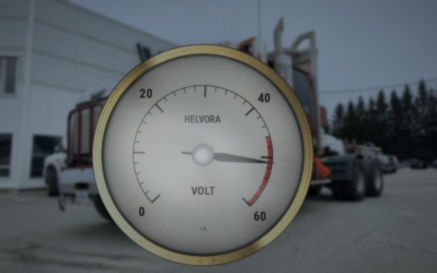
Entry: 51 V
